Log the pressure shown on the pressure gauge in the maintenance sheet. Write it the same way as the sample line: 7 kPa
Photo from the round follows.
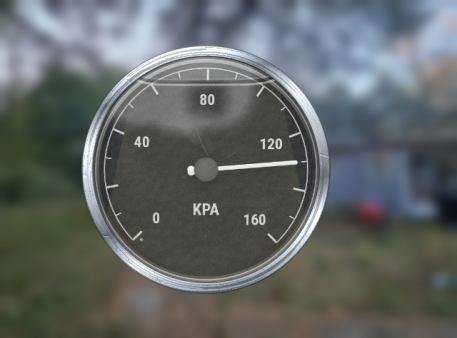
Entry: 130 kPa
